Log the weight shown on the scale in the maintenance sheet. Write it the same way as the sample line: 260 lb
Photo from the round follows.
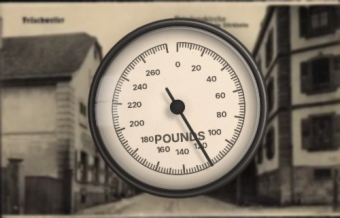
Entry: 120 lb
